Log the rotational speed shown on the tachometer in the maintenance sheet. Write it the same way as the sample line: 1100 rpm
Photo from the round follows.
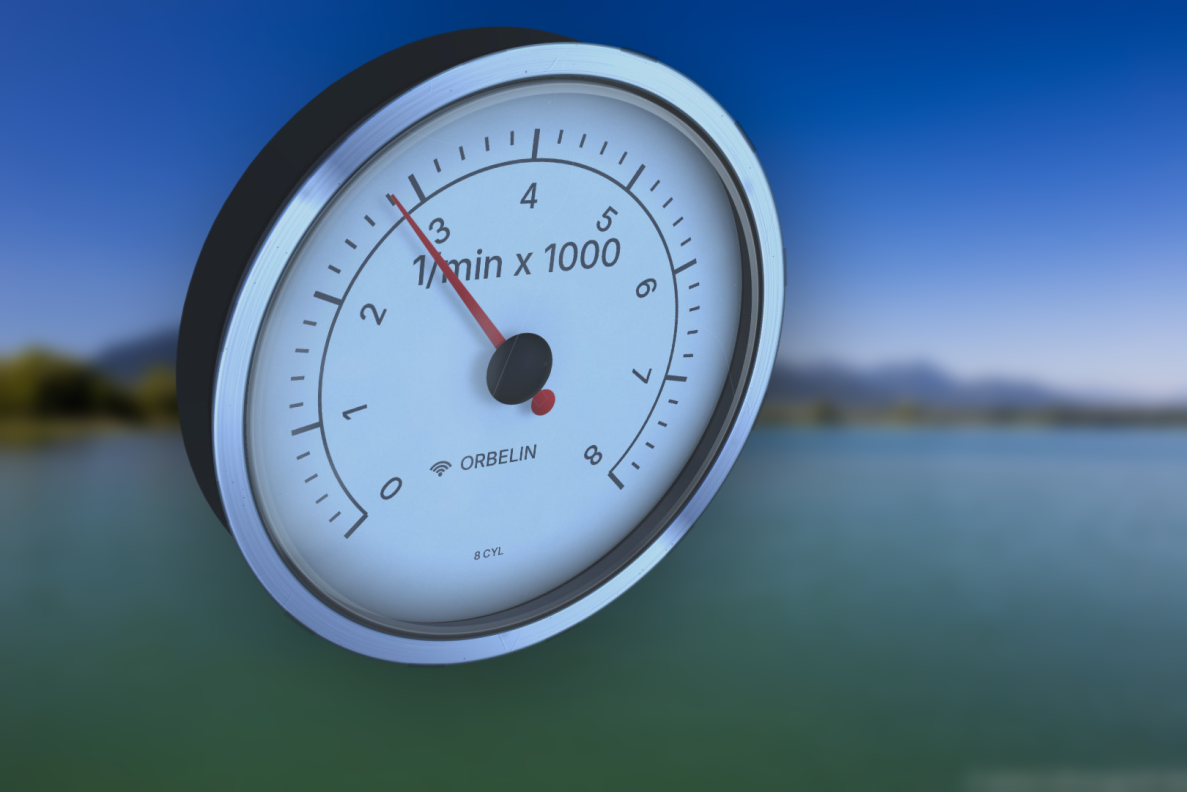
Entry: 2800 rpm
